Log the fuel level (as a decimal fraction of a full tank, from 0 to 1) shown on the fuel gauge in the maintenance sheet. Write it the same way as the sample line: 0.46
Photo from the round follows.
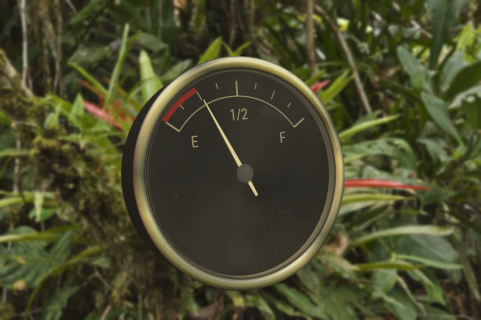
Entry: 0.25
